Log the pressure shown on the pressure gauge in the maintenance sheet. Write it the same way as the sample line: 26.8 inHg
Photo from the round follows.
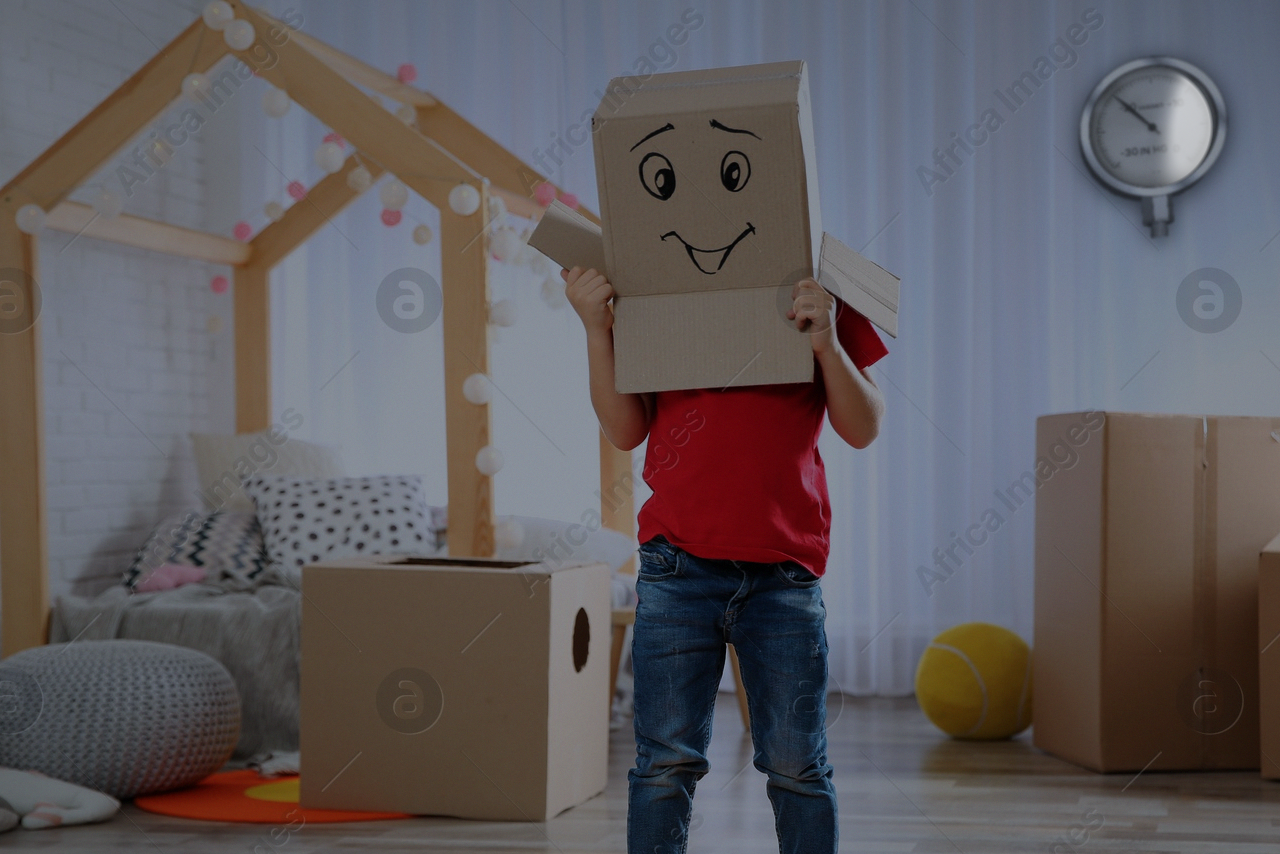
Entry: -20 inHg
